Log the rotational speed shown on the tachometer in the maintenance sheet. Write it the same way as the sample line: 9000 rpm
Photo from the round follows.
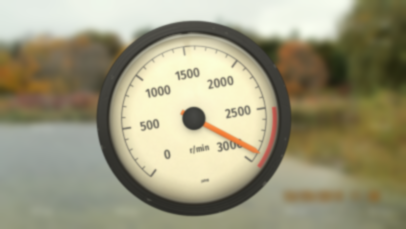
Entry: 2900 rpm
